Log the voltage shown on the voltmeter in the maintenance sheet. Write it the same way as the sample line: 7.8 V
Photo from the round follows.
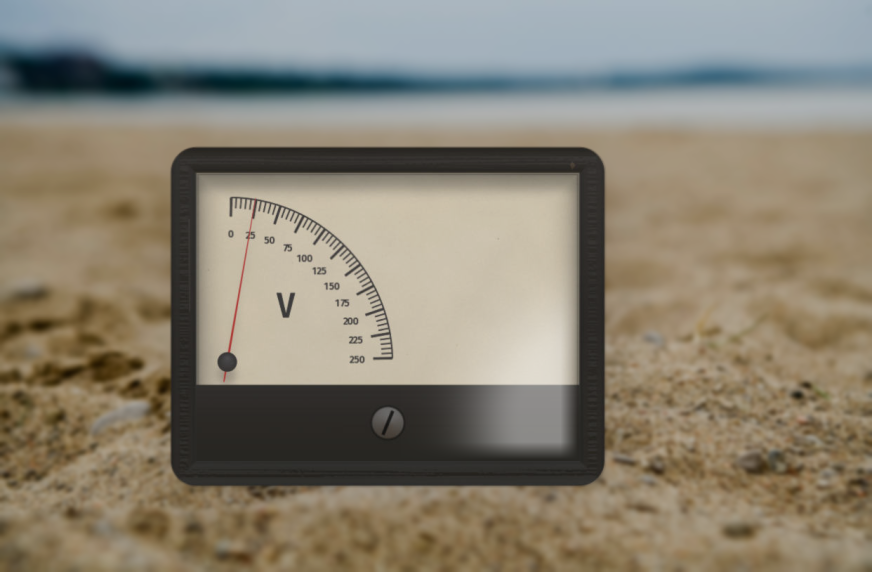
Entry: 25 V
